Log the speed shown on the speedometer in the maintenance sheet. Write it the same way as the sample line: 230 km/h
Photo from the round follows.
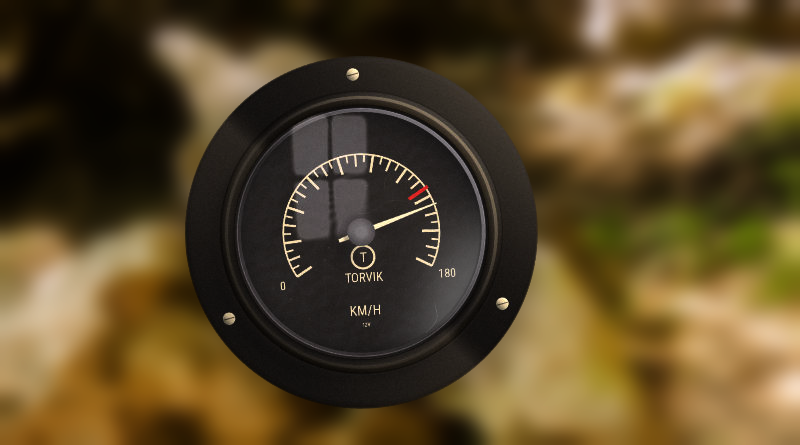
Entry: 145 km/h
